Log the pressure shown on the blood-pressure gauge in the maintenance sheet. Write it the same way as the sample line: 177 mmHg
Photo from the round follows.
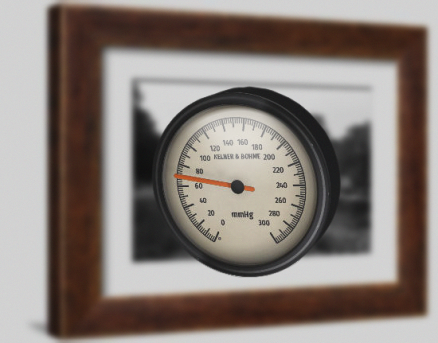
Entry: 70 mmHg
